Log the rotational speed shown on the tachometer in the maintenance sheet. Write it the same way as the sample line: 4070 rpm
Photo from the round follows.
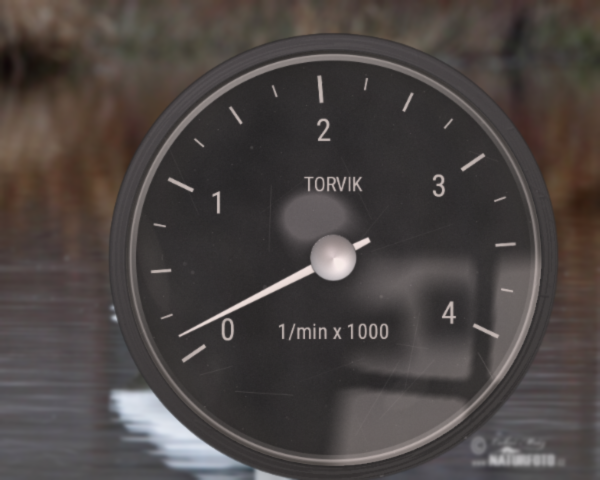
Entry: 125 rpm
